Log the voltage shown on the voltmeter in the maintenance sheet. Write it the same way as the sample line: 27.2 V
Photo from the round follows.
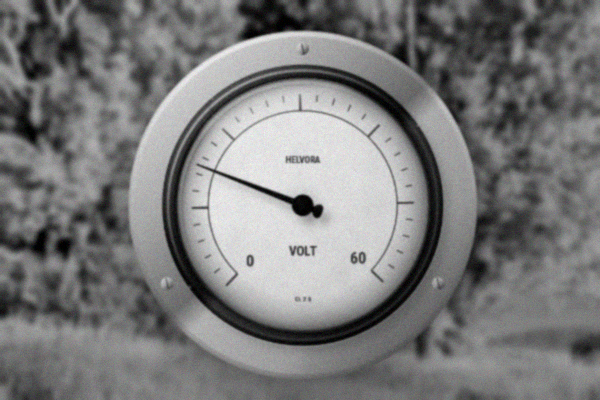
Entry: 15 V
